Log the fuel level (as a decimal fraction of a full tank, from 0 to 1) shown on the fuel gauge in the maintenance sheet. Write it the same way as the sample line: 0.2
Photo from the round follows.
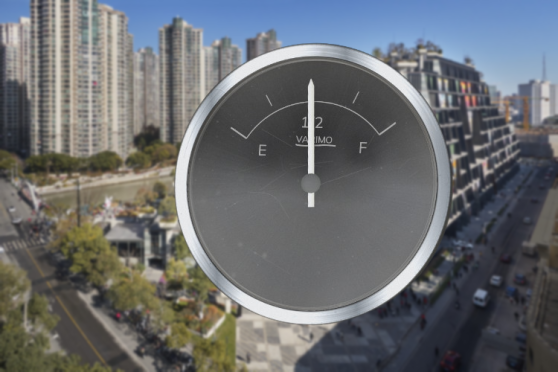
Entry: 0.5
